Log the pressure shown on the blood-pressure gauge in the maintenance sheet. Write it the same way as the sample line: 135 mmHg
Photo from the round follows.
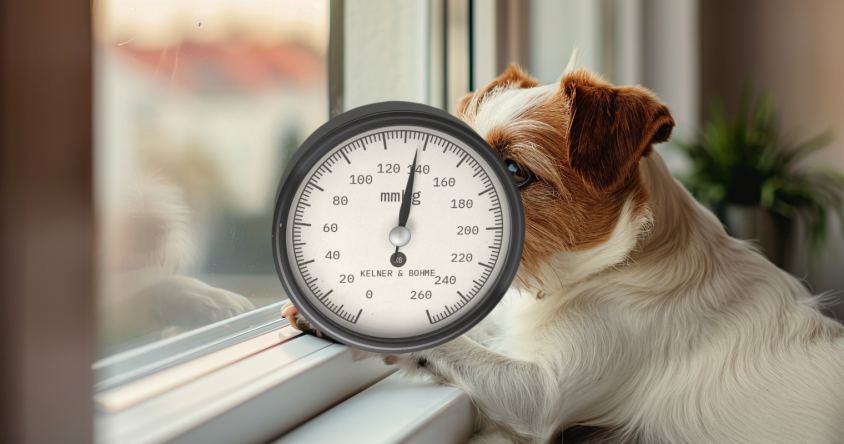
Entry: 136 mmHg
